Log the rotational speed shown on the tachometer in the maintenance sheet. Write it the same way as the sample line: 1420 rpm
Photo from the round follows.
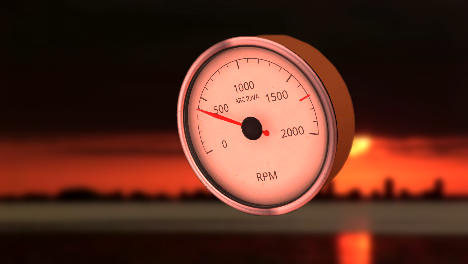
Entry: 400 rpm
